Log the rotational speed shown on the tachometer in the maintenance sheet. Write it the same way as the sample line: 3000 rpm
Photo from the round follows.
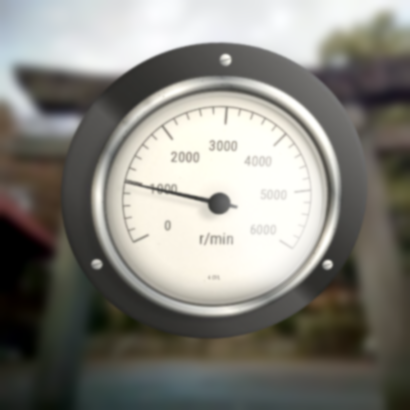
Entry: 1000 rpm
